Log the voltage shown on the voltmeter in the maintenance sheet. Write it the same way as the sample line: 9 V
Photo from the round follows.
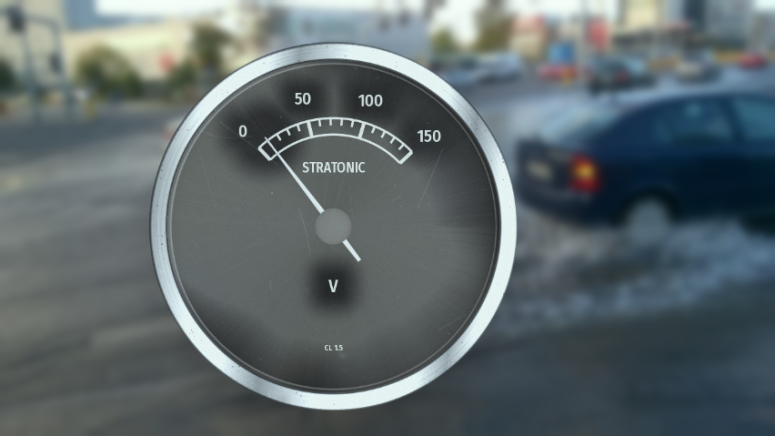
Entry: 10 V
